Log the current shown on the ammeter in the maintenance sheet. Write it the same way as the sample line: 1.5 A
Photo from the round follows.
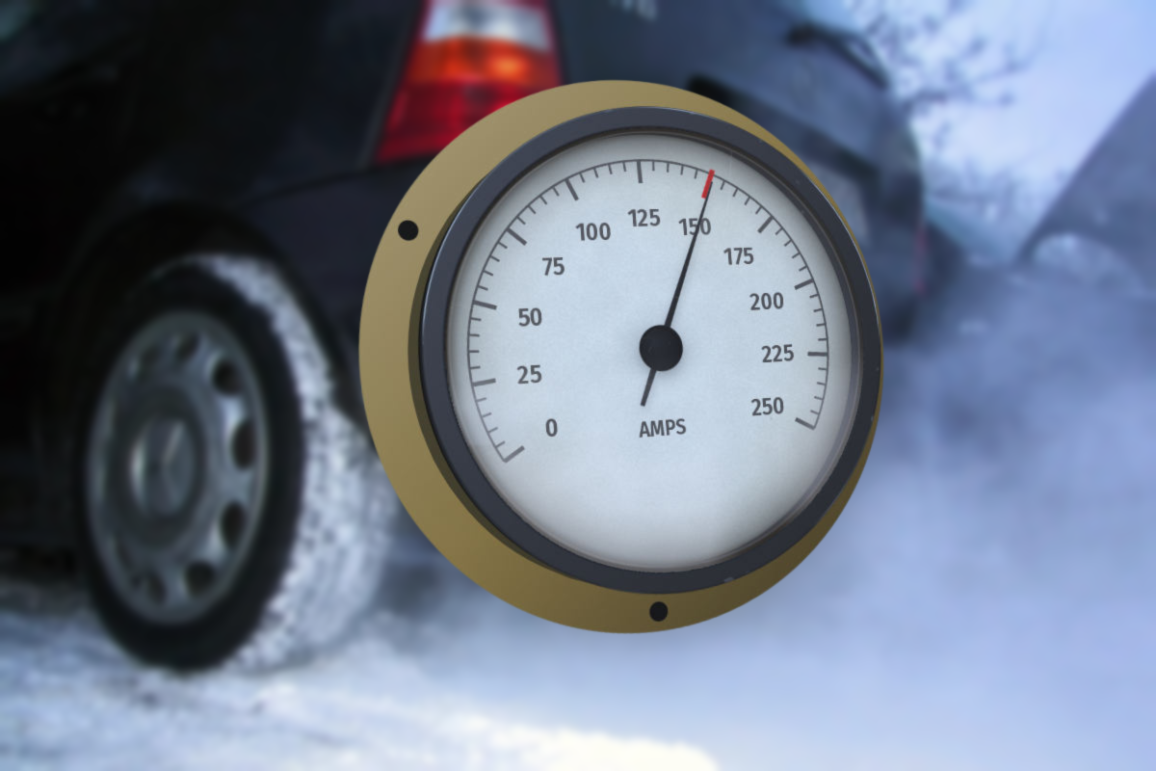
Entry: 150 A
